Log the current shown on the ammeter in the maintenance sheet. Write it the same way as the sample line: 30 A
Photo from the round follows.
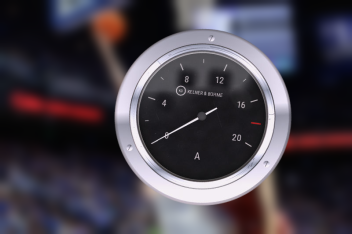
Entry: 0 A
